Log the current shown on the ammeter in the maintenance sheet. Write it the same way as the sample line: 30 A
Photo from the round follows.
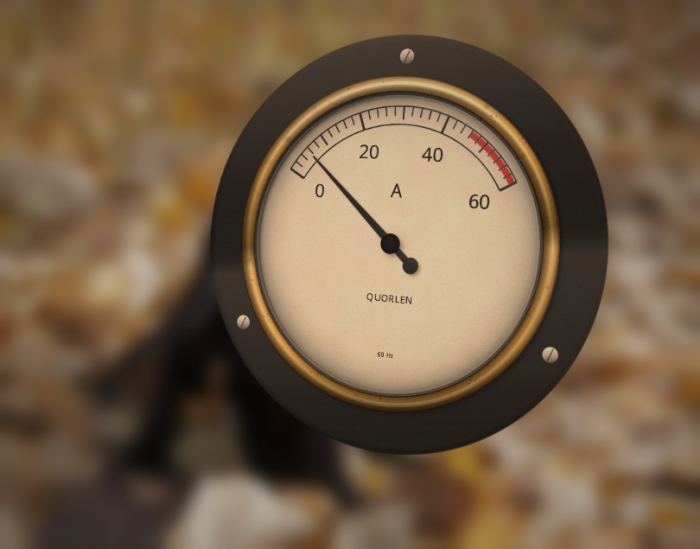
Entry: 6 A
